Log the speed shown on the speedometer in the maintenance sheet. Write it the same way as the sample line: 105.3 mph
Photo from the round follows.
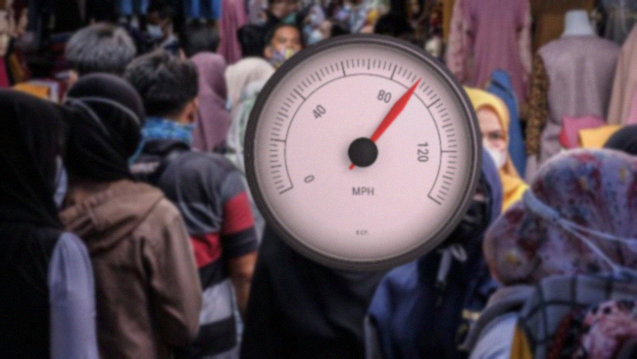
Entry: 90 mph
